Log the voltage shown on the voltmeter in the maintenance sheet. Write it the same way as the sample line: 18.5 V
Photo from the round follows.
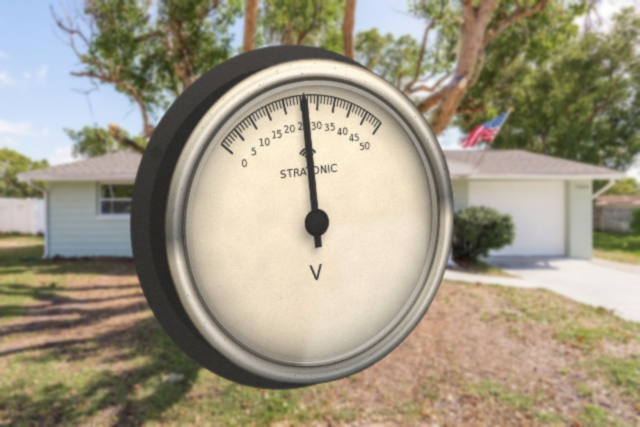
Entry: 25 V
